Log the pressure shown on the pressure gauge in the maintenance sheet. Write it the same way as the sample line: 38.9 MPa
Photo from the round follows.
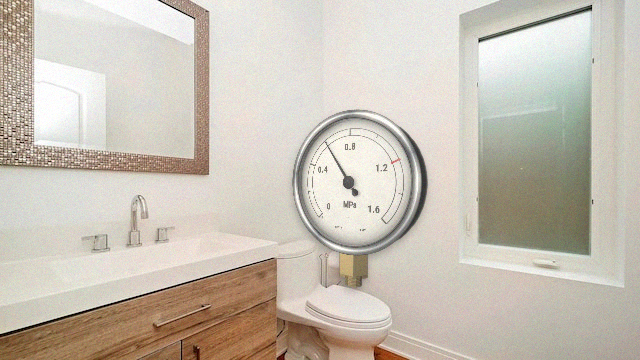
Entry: 0.6 MPa
